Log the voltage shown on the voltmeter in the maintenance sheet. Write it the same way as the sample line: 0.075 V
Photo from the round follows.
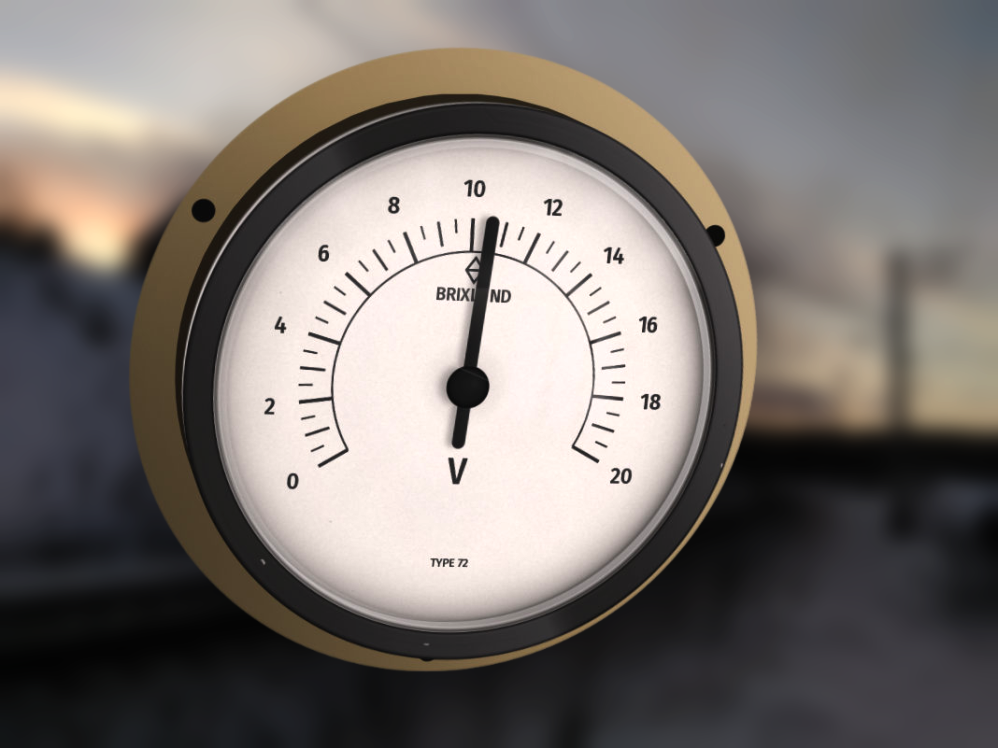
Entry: 10.5 V
